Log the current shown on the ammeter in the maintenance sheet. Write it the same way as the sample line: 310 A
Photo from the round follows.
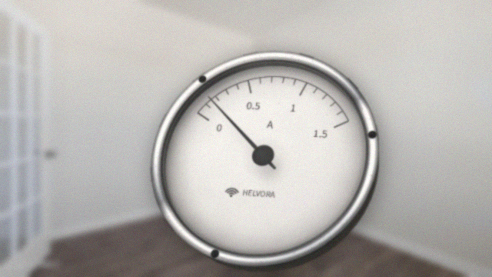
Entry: 0.15 A
